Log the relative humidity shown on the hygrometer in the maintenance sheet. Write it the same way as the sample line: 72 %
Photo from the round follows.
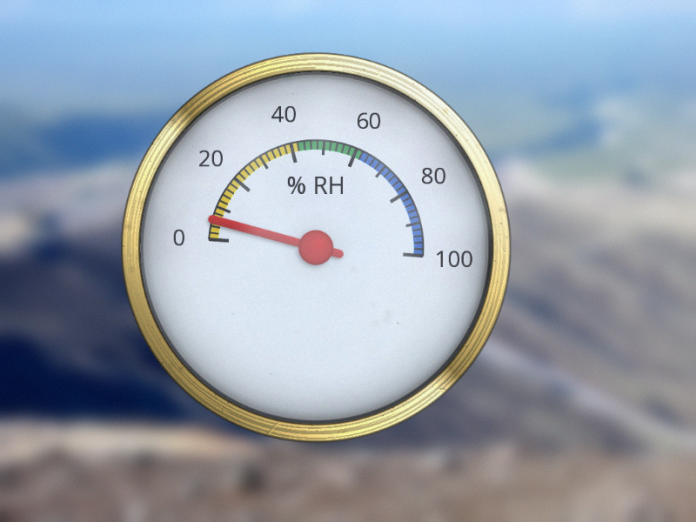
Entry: 6 %
